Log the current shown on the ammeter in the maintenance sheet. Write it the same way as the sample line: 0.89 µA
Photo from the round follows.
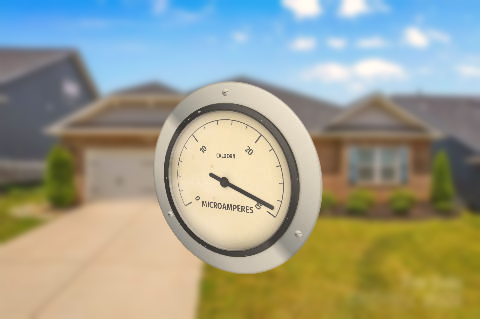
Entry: 29 µA
